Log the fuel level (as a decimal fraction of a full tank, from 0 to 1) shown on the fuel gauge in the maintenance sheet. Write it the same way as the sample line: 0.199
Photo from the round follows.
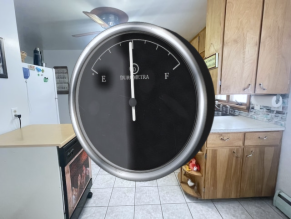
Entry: 0.5
